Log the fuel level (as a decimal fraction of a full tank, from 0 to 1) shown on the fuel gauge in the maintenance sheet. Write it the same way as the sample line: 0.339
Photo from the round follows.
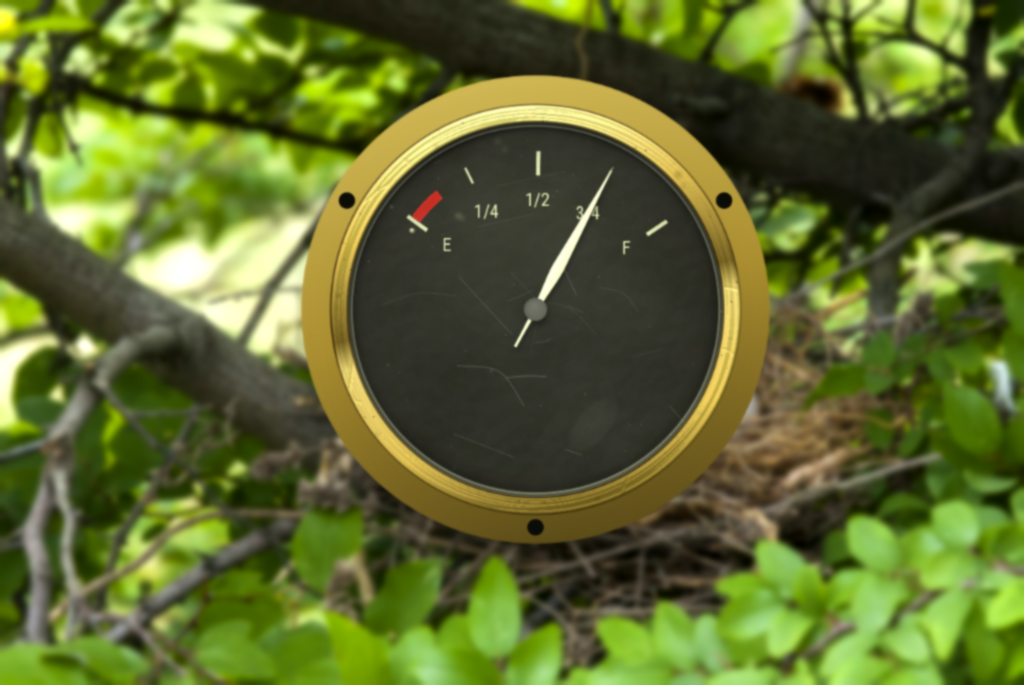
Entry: 0.75
